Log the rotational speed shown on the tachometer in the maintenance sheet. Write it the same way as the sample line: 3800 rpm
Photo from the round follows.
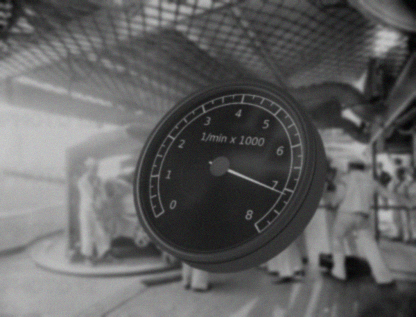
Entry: 7125 rpm
